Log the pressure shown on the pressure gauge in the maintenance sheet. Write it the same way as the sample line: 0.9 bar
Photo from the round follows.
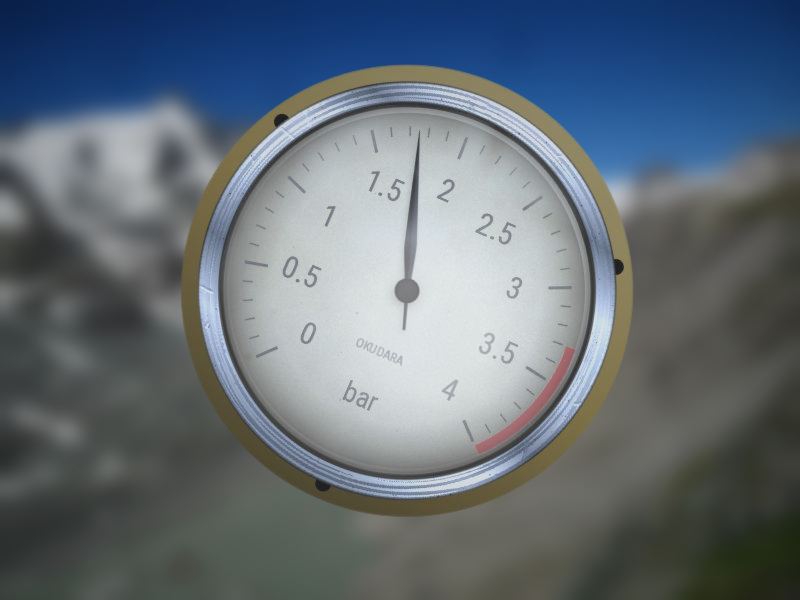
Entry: 1.75 bar
